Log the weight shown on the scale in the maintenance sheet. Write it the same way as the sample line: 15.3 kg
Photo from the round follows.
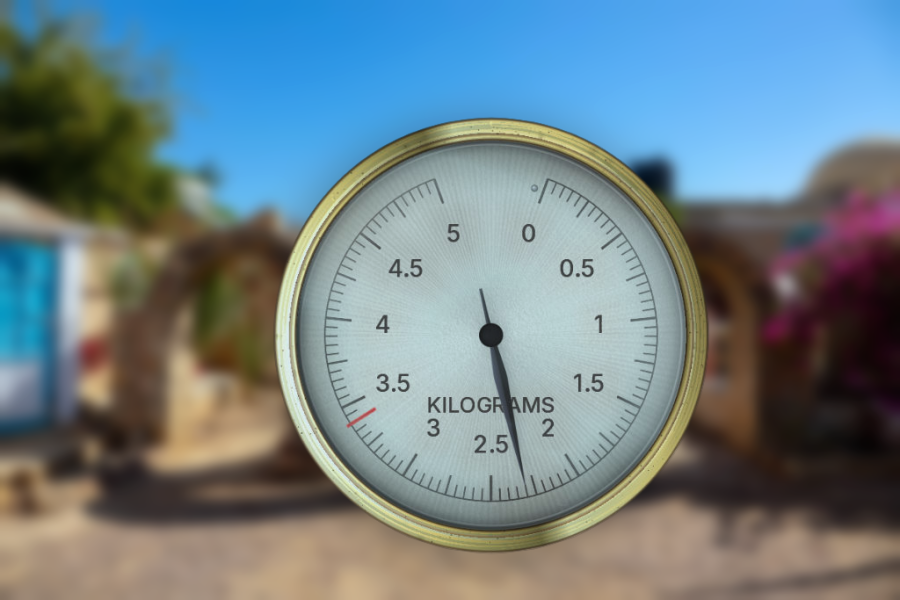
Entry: 2.3 kg
